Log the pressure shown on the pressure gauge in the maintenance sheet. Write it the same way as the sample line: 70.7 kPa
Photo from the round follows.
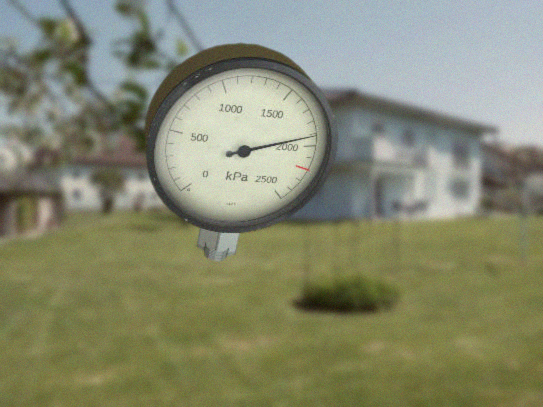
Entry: 1900 kPa
